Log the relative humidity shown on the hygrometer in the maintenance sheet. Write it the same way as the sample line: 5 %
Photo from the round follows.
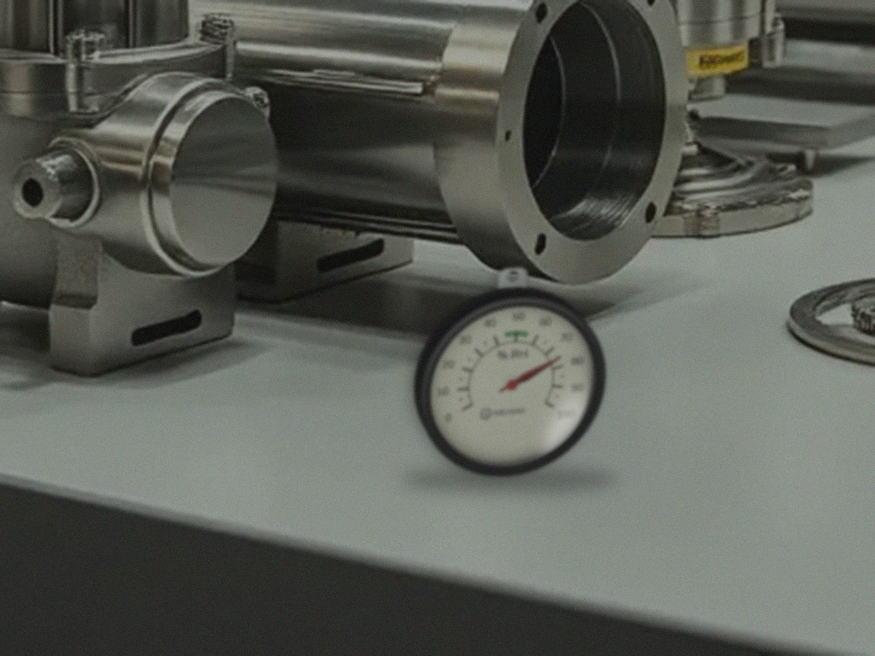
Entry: 75 %
